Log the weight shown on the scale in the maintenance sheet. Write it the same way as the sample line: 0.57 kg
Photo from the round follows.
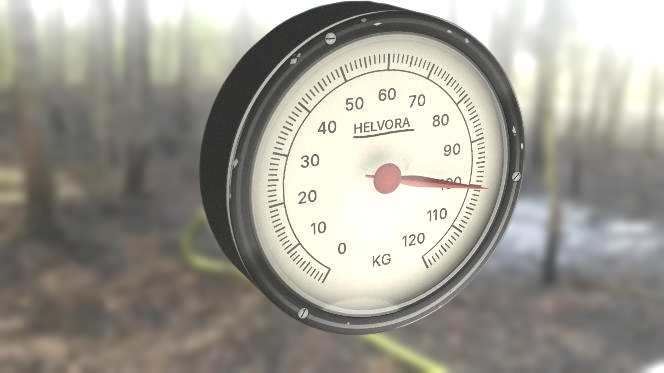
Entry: 100 kg
